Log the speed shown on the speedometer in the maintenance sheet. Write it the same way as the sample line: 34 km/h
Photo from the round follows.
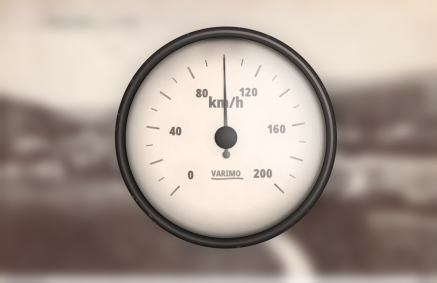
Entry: 100 km/h
